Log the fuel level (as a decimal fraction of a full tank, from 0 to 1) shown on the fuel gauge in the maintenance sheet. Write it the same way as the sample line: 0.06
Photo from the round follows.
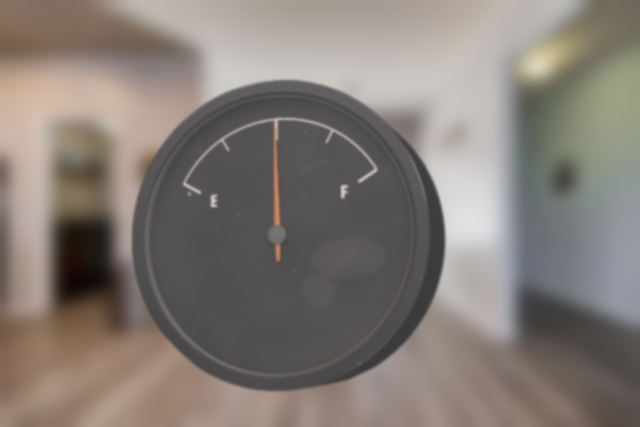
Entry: 0.5
